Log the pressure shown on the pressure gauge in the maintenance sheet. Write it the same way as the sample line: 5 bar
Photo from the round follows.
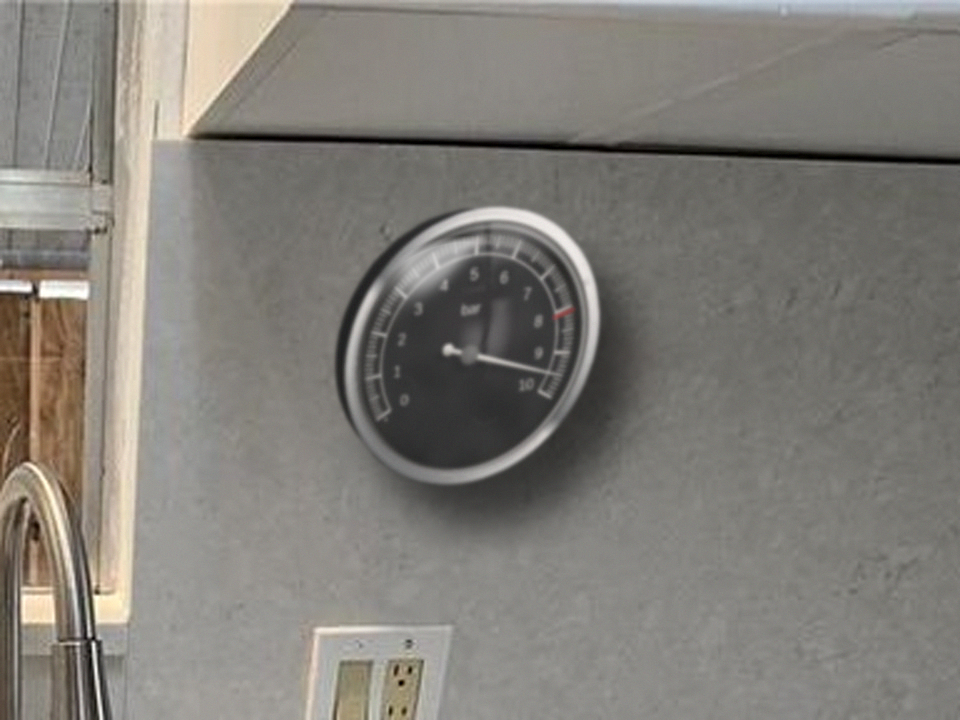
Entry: 9.5 bar
